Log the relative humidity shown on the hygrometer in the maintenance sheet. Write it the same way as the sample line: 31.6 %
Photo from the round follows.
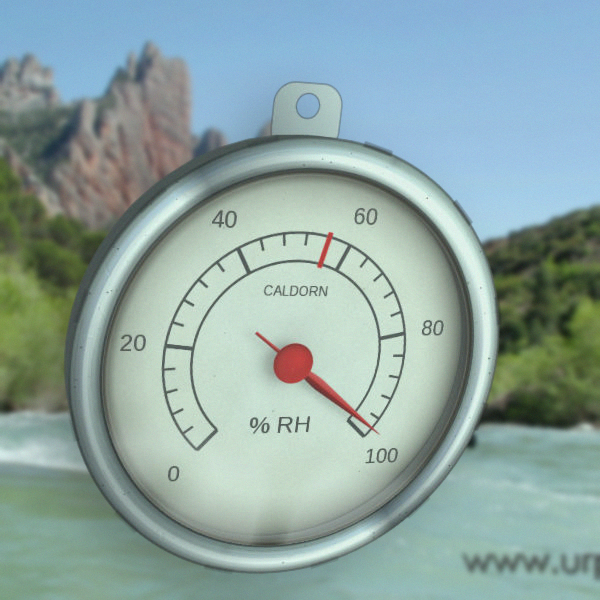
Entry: 98 %
